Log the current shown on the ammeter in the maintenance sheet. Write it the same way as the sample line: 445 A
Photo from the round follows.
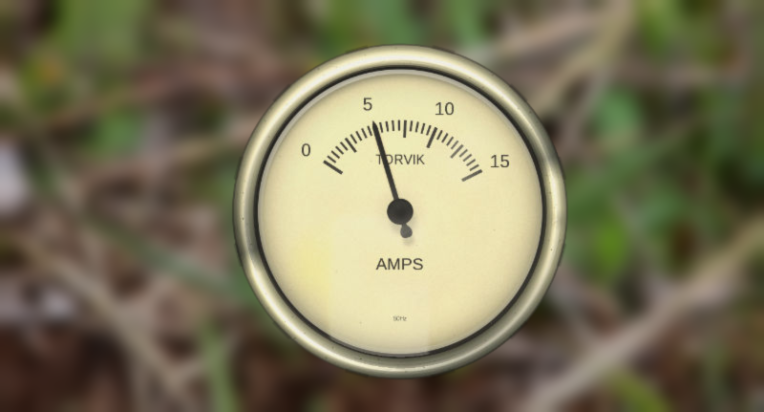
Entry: 5 A
